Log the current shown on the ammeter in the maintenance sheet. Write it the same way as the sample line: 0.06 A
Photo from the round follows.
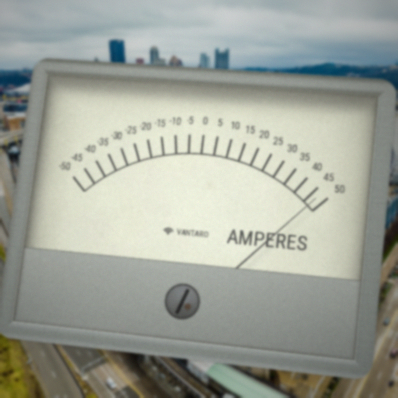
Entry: 47.5 A
